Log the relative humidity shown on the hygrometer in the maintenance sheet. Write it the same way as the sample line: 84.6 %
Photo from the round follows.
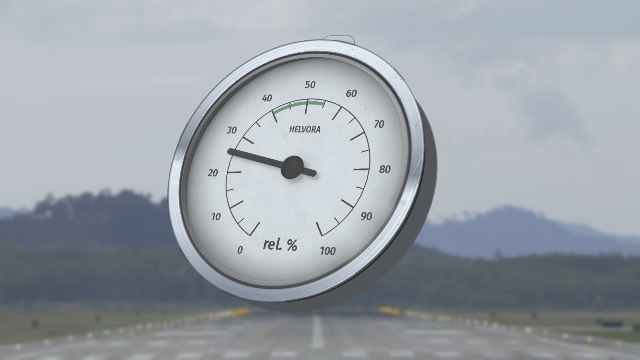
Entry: 25 %
